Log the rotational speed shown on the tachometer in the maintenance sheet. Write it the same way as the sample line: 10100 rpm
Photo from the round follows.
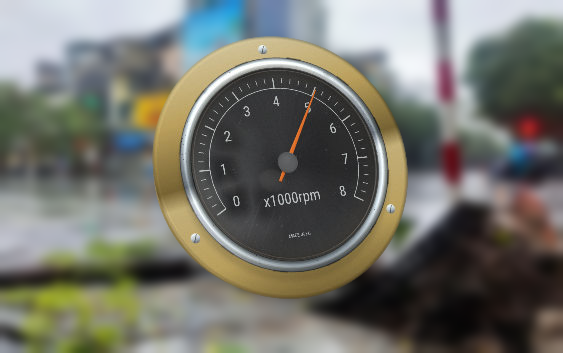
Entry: 5000 rpm
